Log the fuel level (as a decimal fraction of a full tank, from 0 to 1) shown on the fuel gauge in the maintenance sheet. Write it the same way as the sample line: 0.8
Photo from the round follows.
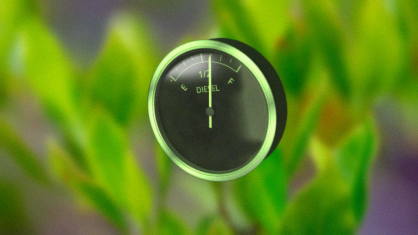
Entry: 0.625
